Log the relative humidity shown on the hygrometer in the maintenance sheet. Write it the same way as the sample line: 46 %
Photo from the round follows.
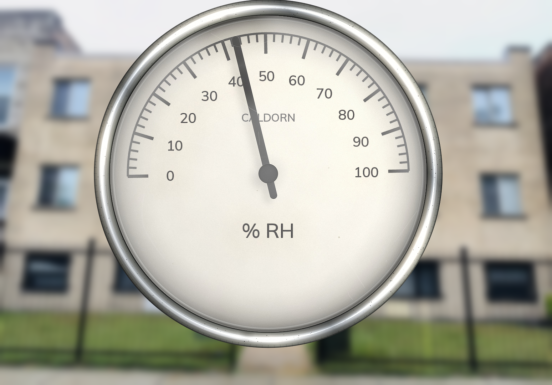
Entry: 43 %
